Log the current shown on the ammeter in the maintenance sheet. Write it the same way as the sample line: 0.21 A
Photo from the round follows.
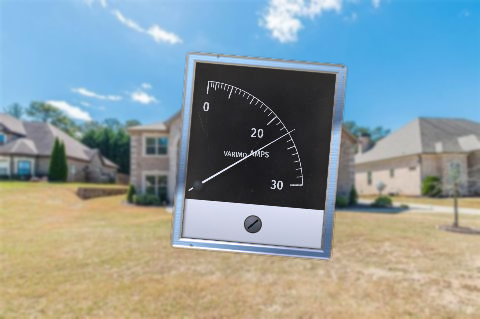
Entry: 23 A
